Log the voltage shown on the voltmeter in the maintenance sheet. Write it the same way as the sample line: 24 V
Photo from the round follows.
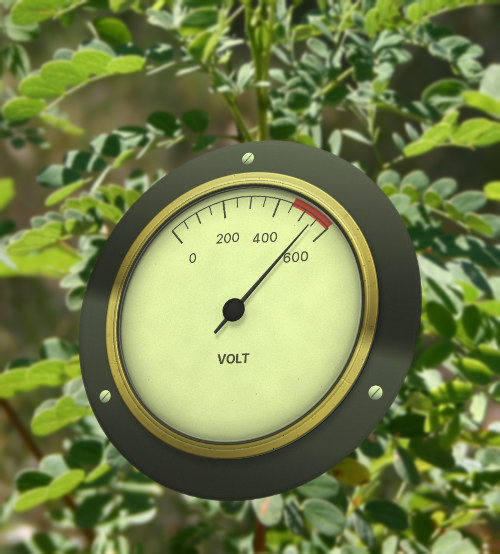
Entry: 550 V
